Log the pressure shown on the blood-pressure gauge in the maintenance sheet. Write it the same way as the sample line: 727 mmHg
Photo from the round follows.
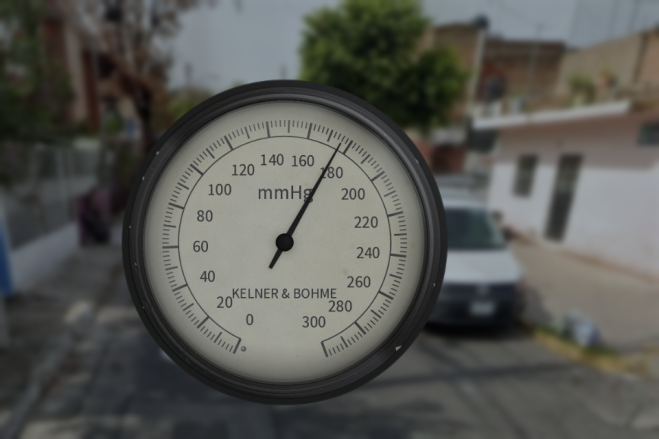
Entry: 176 mmHg
